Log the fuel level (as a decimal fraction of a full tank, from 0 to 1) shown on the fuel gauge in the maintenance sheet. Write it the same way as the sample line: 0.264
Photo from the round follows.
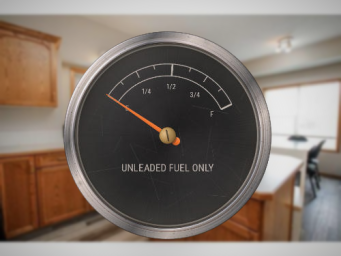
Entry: 0
